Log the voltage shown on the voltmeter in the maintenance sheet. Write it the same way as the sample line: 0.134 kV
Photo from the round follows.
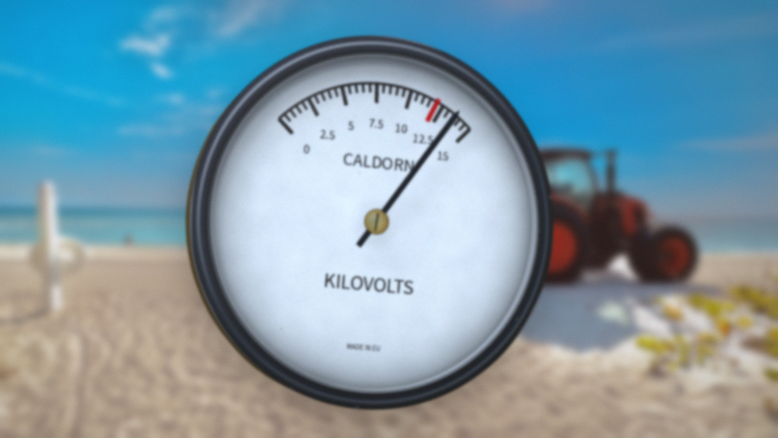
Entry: 13.5 kV
